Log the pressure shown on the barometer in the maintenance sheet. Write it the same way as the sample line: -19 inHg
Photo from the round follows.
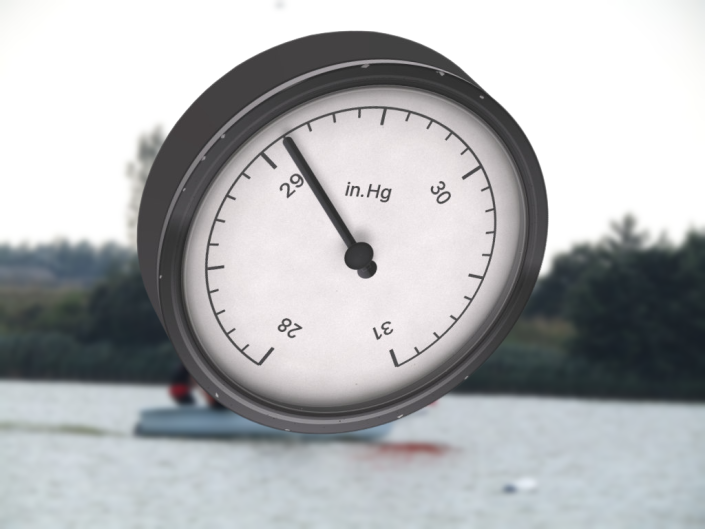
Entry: 29.1 inHg
